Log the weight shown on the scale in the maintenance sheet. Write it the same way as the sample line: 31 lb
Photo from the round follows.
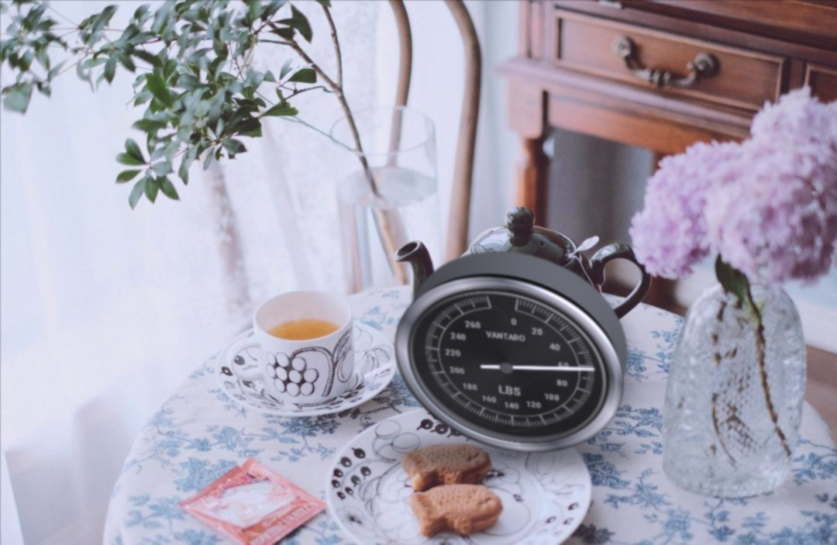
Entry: 60 lb
